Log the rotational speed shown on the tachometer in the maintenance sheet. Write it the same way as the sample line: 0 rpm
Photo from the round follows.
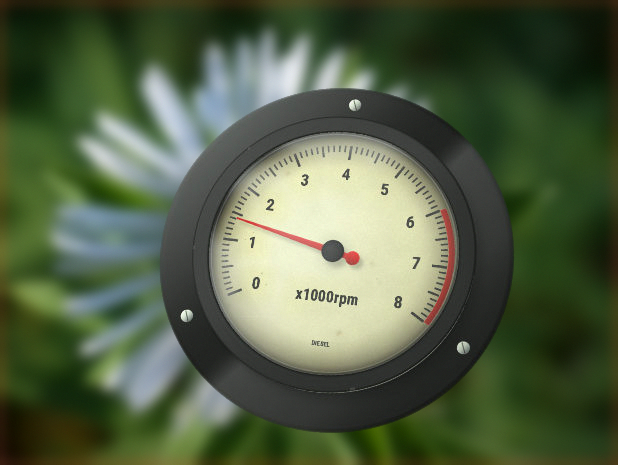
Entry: 1400 rpm
